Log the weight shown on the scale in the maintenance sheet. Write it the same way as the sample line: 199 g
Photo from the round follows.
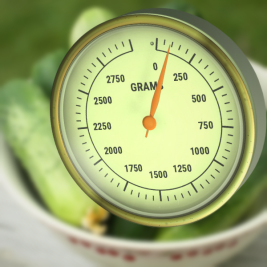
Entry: 100 g
